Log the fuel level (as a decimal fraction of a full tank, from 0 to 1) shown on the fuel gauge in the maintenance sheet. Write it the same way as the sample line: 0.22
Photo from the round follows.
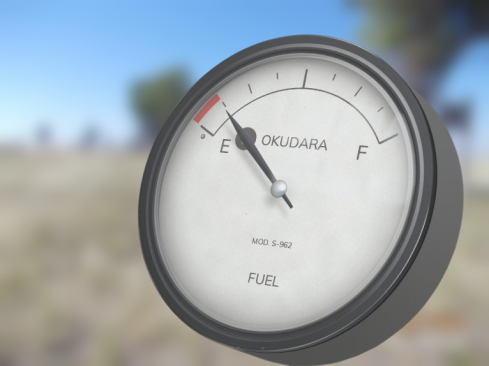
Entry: 0.125
